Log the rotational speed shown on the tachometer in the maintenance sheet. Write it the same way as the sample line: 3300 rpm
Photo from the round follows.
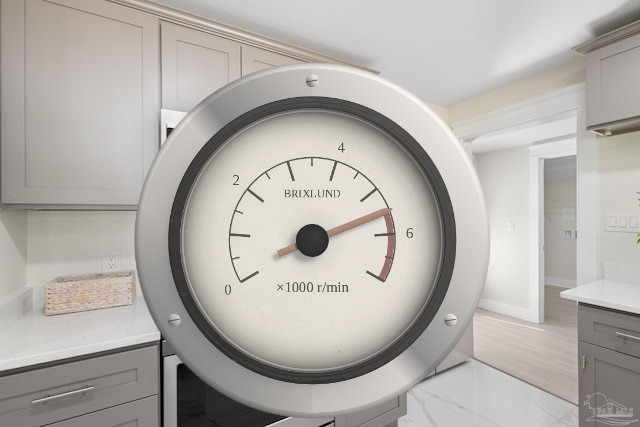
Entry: 5500 rpm
